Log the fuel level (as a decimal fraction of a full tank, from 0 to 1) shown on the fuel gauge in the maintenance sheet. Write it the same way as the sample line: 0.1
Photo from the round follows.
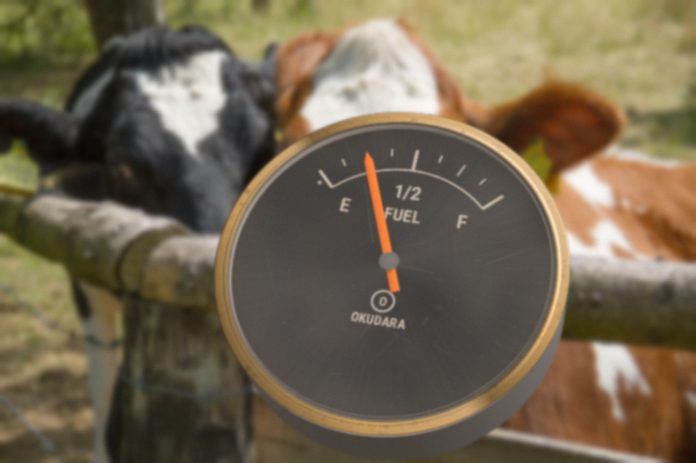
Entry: 0.25
